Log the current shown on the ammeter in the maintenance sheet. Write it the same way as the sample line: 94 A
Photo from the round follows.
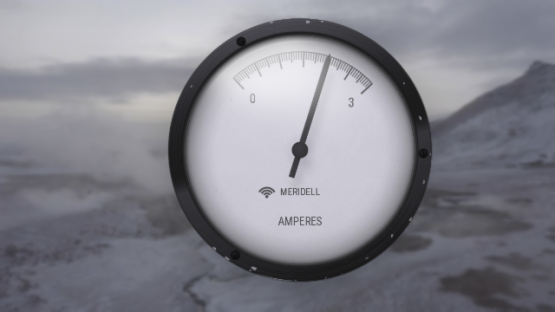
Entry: 2 A
